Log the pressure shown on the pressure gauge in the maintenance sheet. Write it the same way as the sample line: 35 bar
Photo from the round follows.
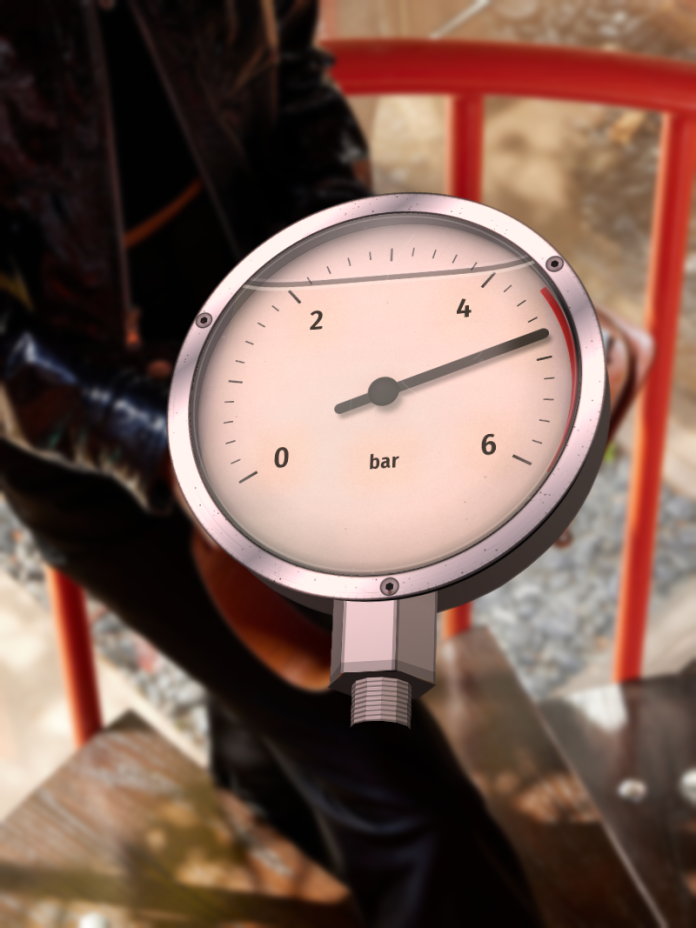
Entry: 4.8 bar
